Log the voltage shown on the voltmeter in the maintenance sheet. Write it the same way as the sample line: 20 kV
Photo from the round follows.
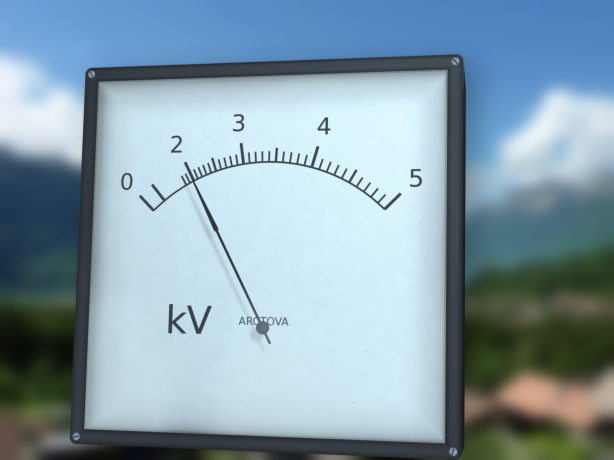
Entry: 2 kV
